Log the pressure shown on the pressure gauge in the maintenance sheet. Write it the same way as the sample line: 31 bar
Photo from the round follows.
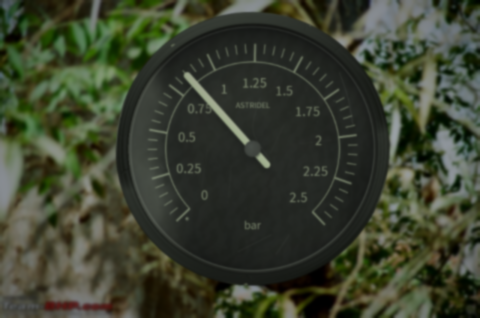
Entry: 0.85 bar
